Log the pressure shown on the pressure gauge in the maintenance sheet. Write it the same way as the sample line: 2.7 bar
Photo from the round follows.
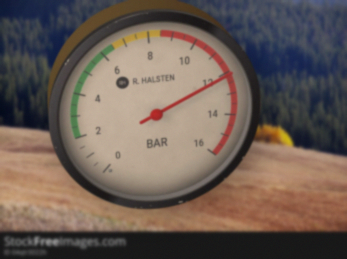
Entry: 12 bar
